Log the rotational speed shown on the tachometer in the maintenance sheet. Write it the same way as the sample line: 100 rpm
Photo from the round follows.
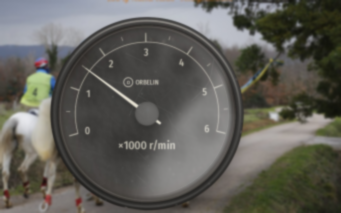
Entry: 1500 rpm
